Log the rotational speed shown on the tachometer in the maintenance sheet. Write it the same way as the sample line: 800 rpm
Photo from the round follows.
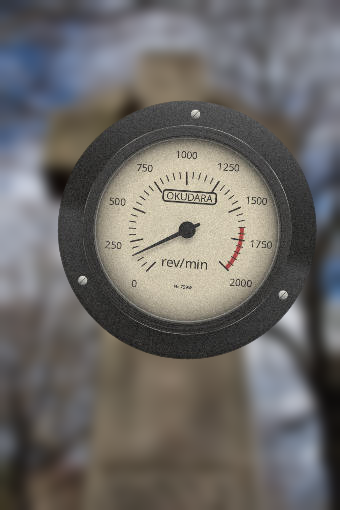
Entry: 150 rpm
